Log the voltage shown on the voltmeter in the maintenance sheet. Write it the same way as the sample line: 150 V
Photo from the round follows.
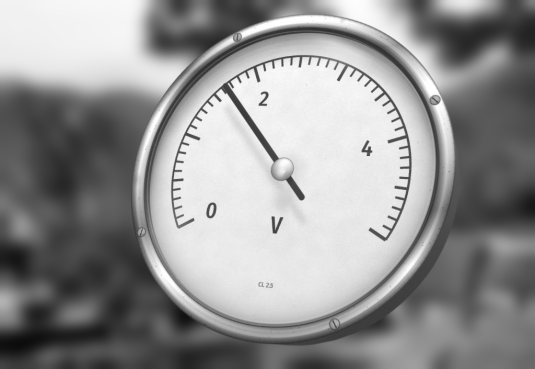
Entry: 1.65 V
